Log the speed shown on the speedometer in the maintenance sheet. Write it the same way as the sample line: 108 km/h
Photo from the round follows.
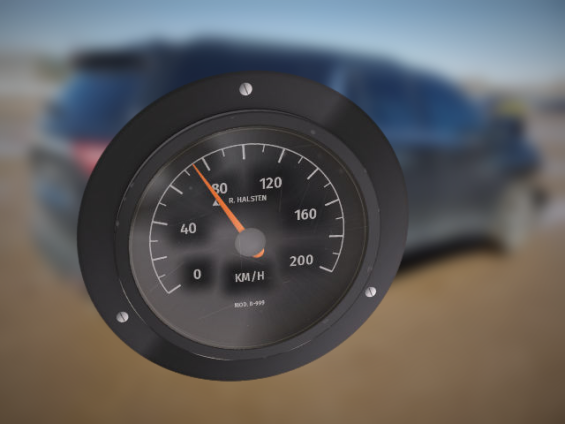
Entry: 75 km/h
